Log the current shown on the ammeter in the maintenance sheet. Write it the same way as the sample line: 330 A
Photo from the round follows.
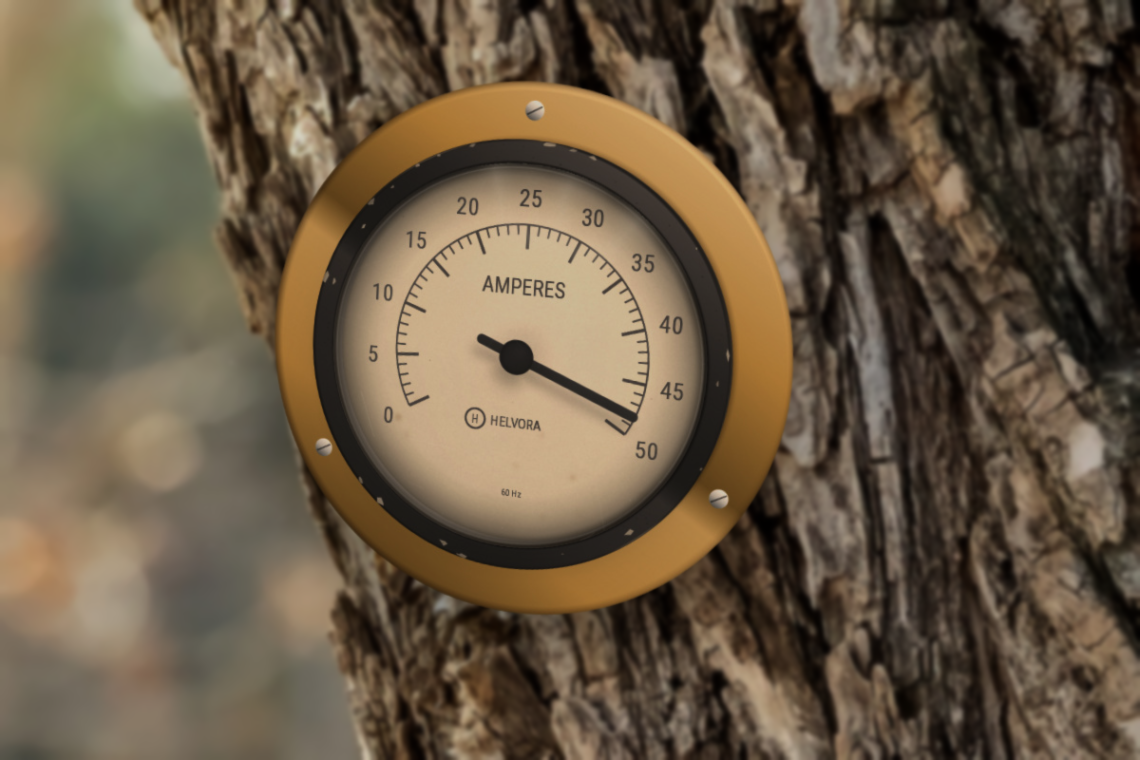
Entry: 48 A
